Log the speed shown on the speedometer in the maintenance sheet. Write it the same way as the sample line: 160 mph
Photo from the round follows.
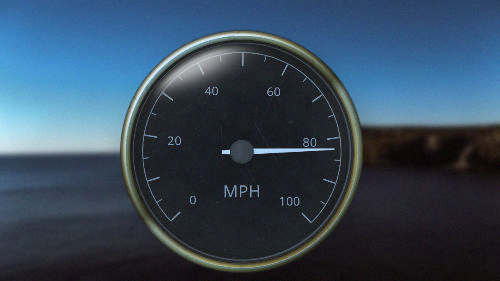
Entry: 82.5 mph
